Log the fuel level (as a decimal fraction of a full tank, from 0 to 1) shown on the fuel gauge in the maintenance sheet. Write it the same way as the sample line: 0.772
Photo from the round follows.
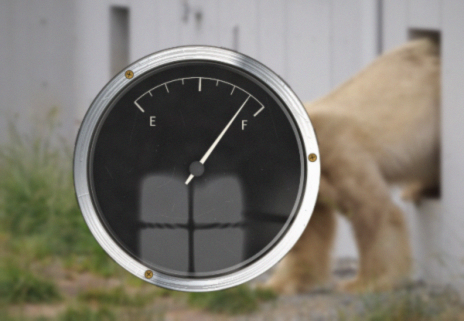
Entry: 0.875
